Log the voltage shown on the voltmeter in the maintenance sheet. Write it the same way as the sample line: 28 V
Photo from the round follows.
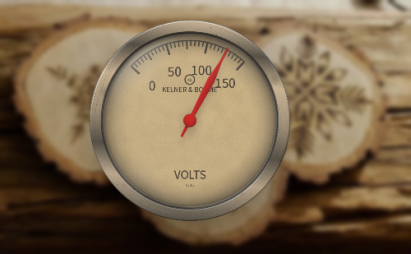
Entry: 125 V
